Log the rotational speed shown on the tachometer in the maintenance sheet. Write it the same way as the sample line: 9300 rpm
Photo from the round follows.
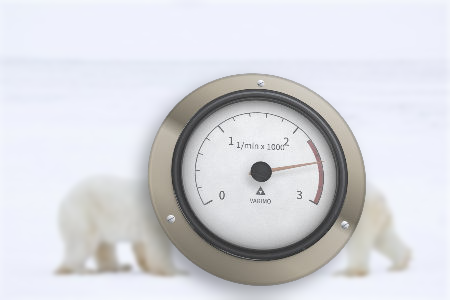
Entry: 2500 rpm
